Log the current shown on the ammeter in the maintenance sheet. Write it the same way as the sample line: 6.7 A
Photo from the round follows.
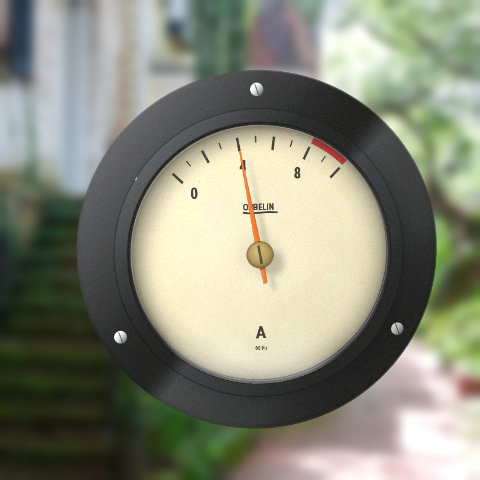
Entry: 4 A
